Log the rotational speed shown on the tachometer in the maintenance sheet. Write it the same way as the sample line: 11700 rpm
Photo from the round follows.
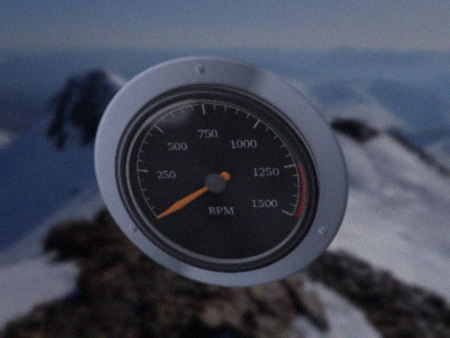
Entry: 0 rpm
